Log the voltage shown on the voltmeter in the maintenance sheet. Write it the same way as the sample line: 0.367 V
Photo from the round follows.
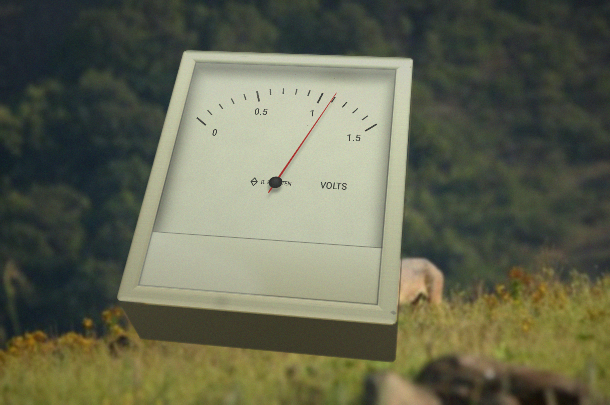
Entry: 1.1 V
